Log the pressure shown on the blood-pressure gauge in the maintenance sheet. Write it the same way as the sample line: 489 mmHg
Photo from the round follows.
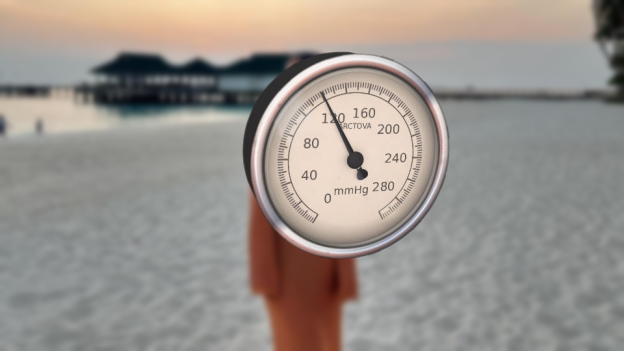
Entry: 120 mmHg
